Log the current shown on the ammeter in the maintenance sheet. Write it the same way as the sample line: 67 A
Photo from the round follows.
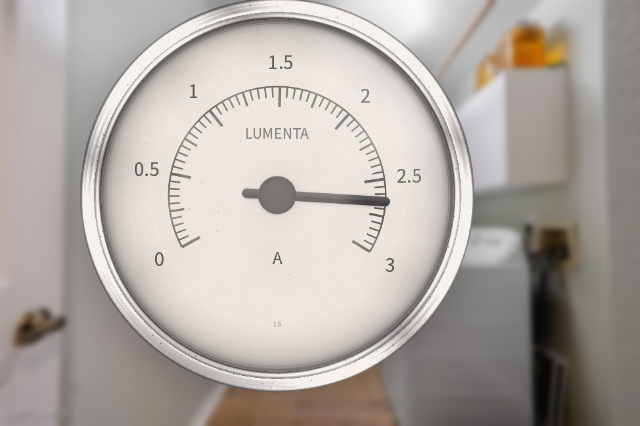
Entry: 2.65 A
